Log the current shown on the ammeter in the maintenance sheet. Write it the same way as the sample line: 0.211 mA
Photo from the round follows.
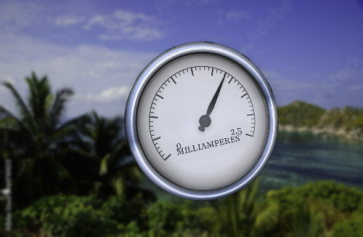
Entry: 1.65 mA
